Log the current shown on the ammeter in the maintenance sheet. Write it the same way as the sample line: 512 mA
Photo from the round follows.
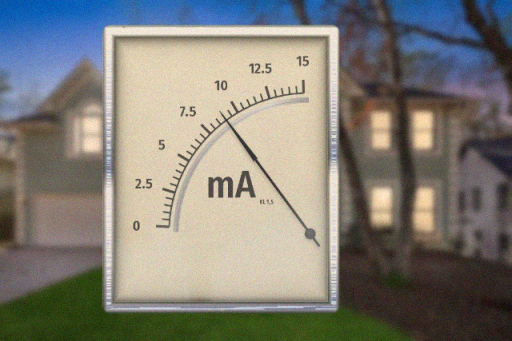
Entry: 9 mA
